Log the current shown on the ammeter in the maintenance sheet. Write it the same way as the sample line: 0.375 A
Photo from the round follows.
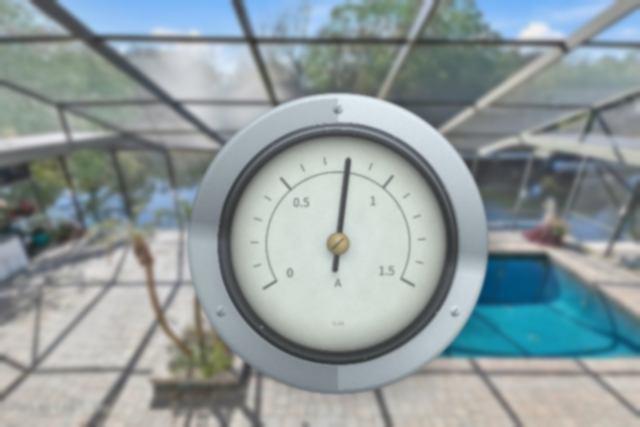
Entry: 0.8 A
